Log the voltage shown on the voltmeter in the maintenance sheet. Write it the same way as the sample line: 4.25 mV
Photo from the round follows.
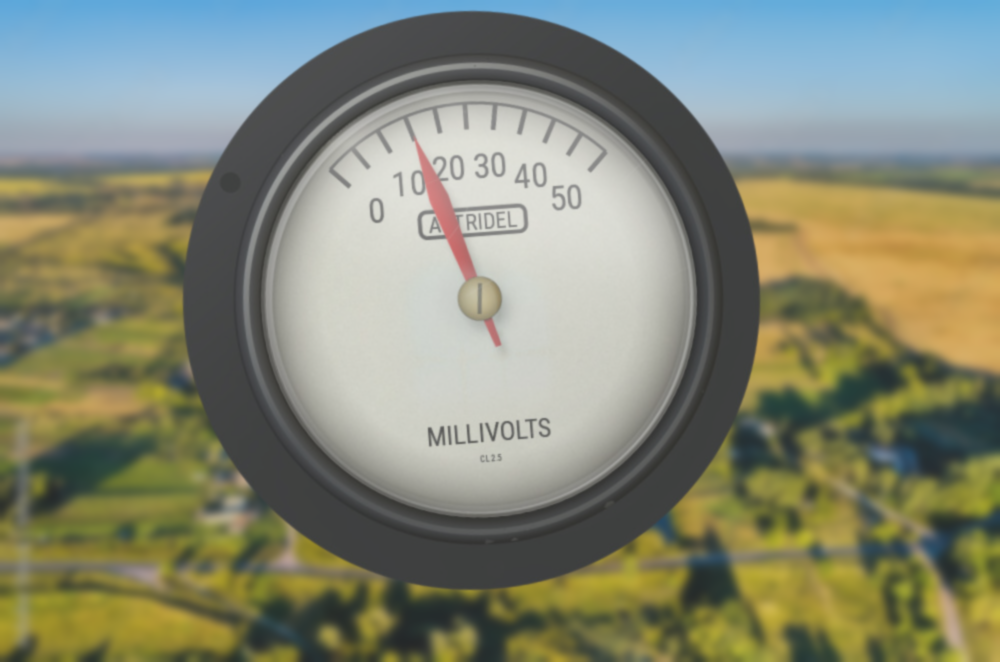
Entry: 15 mV
